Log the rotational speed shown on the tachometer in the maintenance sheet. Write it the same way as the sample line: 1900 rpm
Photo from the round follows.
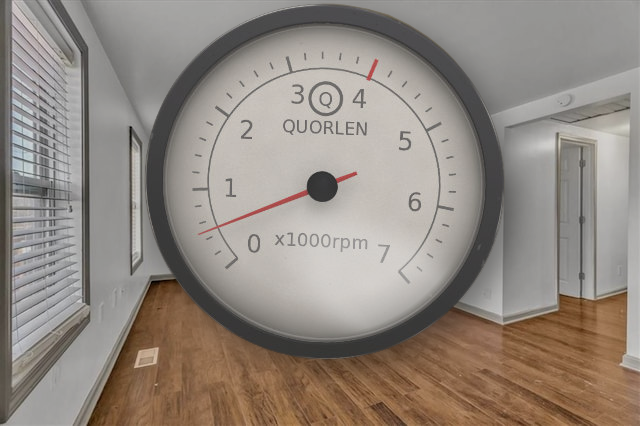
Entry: 500 rpm
